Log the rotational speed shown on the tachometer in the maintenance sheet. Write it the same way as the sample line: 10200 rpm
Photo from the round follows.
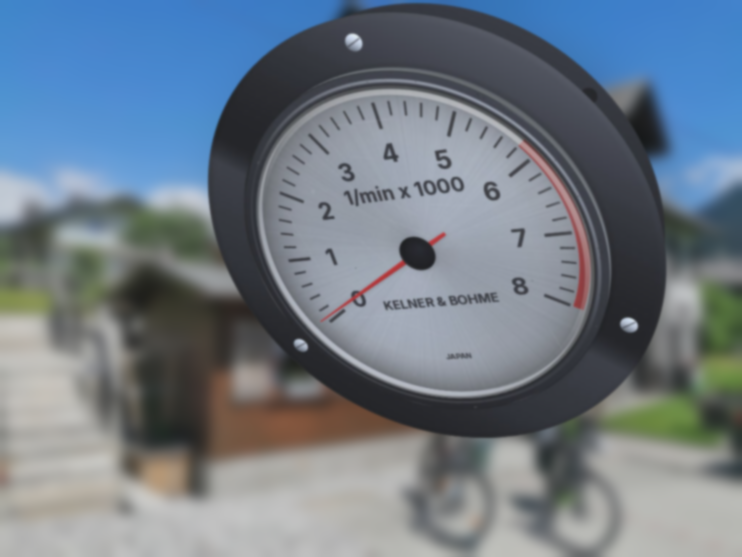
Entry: 100 rpm
